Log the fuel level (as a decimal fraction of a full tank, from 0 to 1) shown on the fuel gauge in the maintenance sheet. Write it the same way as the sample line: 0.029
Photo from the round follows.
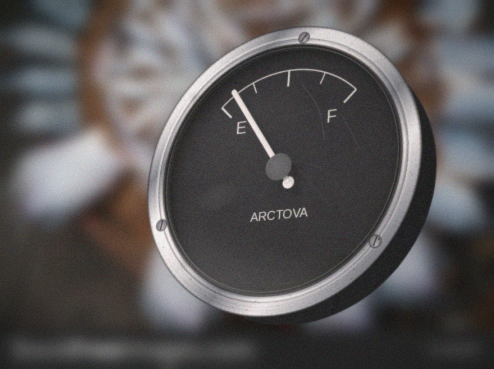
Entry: 0.125
